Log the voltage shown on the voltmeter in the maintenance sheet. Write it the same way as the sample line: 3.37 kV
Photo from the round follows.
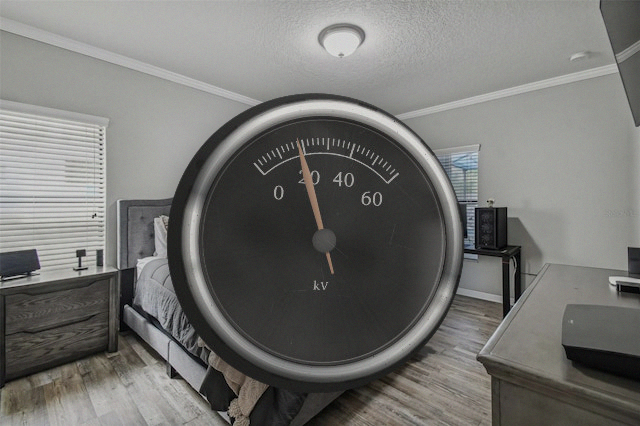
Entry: 18 kV
